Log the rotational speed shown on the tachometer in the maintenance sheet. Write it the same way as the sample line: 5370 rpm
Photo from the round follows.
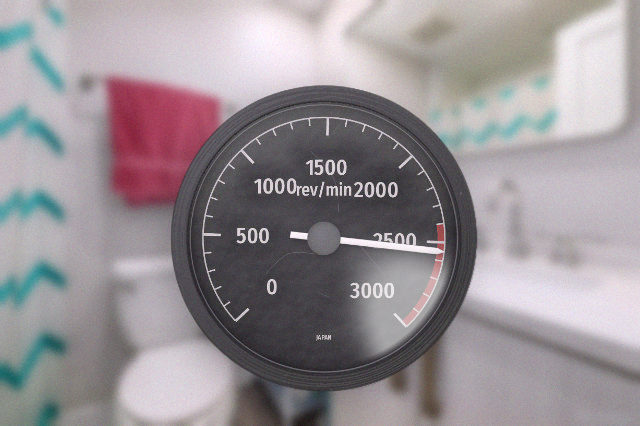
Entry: 2550 rpm
